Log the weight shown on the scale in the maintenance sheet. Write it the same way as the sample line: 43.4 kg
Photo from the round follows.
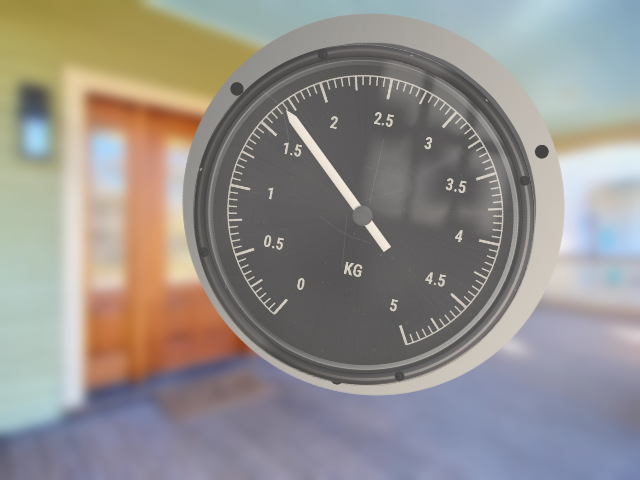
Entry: 1.7 kg
